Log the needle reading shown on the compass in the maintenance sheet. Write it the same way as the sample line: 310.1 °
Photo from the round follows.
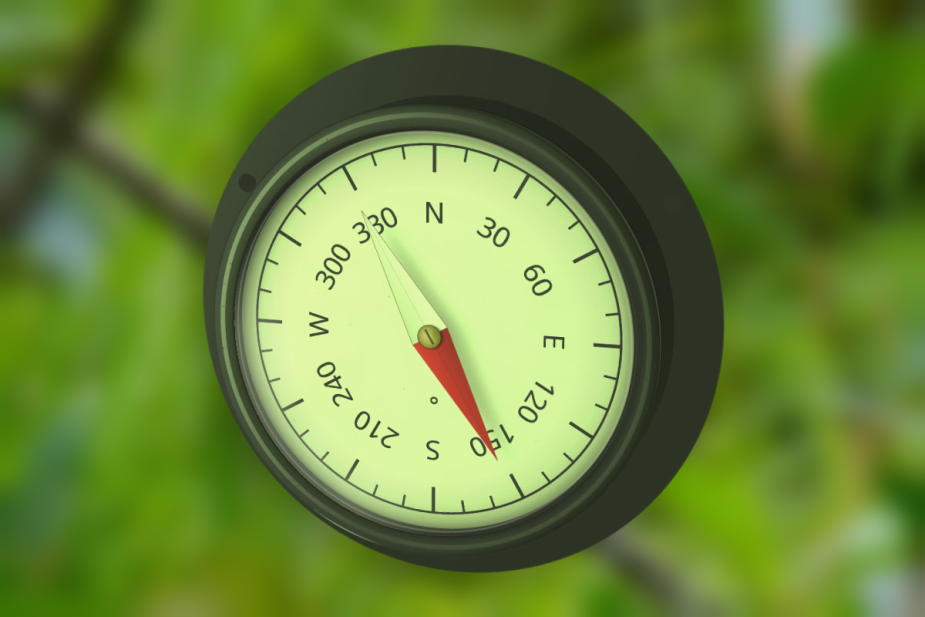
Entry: 150 °
